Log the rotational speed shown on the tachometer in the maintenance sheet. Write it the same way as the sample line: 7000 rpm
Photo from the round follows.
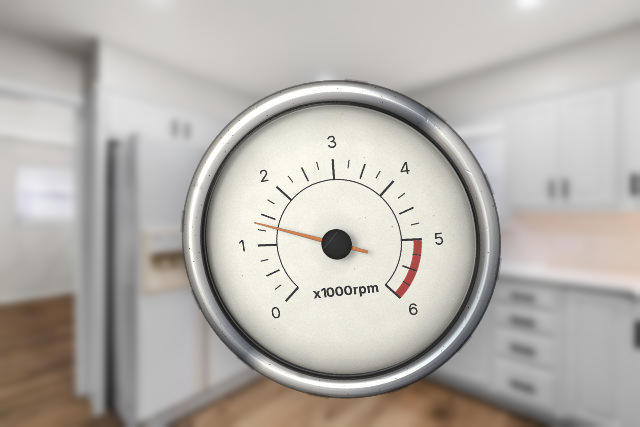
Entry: 1375 rpm
